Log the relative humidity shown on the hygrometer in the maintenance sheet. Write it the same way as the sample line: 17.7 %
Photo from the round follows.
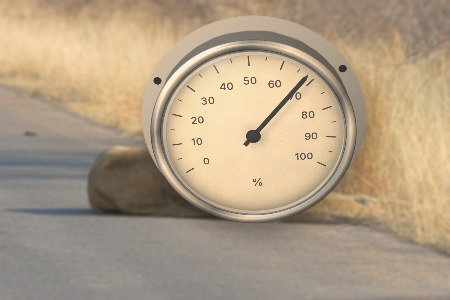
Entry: 67.5 %
